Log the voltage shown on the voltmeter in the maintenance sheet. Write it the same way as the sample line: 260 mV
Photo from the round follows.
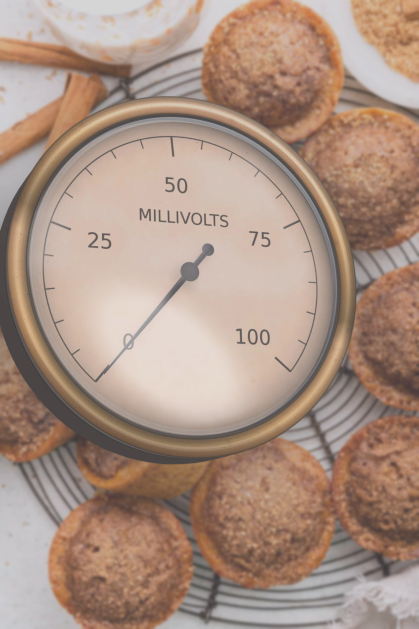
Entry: 0 mV
